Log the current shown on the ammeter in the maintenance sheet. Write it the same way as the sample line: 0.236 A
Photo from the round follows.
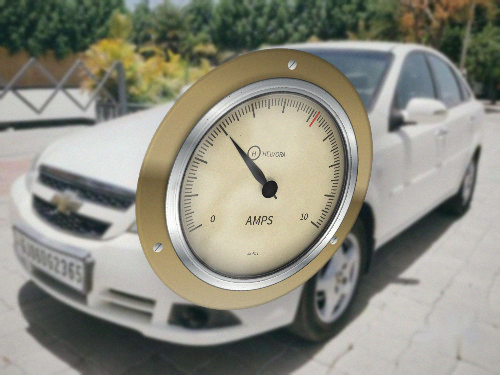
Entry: 3 A
